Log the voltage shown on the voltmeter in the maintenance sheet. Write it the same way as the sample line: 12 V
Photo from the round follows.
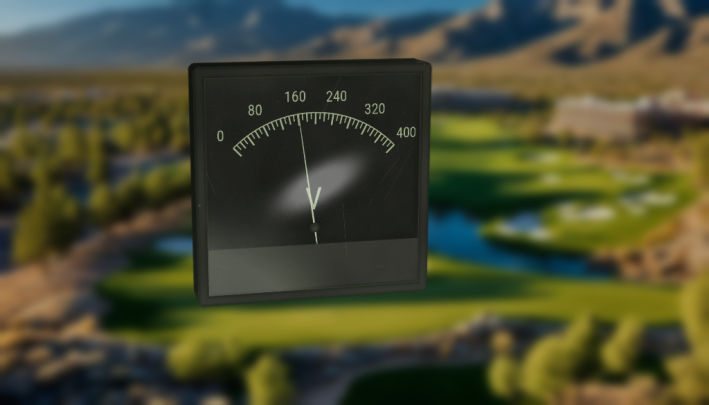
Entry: 160 V
